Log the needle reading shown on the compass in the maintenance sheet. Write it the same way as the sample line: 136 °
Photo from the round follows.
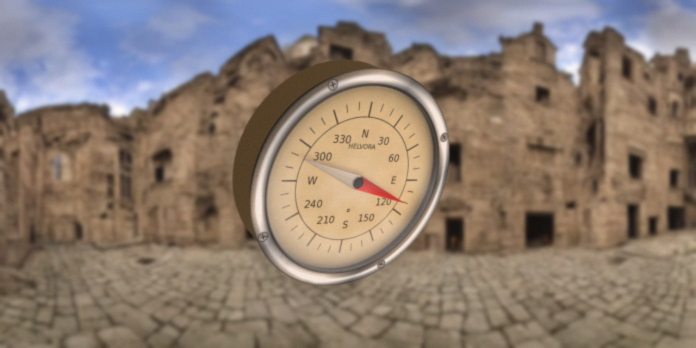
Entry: 110 °
